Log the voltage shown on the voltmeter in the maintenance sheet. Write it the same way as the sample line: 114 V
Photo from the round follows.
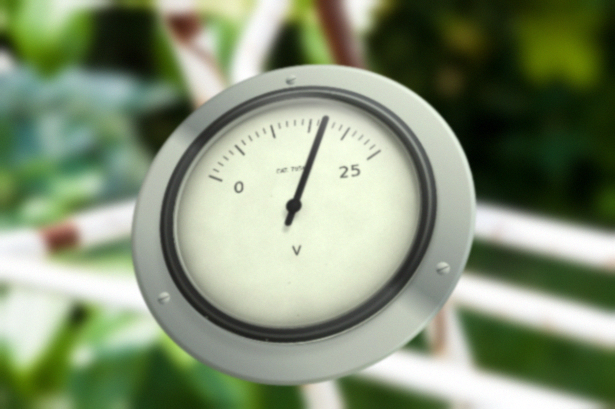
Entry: 17 V
